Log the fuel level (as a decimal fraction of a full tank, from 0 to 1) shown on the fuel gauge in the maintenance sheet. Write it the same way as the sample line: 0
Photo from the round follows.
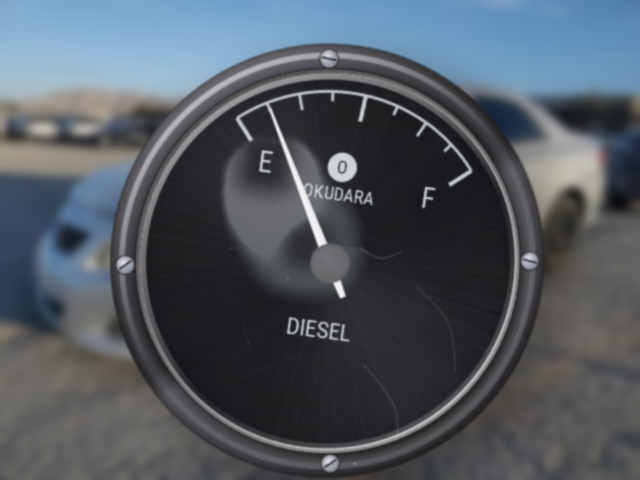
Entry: 0.125
